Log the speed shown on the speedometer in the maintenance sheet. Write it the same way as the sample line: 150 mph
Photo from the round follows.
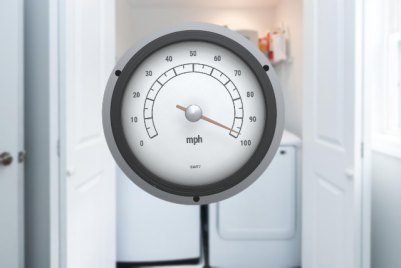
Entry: 97.5 mph
